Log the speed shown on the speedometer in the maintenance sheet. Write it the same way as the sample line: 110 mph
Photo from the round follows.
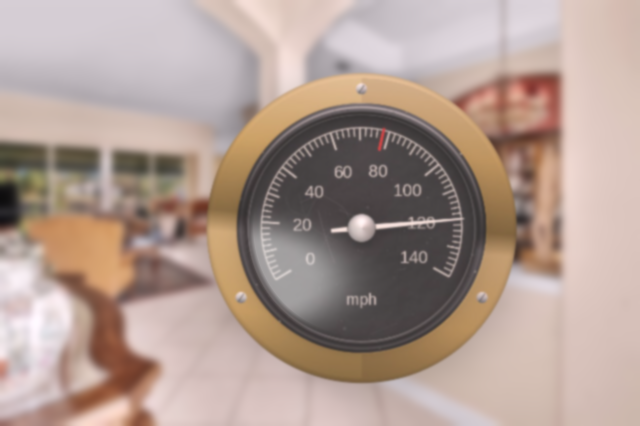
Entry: 120 mph
